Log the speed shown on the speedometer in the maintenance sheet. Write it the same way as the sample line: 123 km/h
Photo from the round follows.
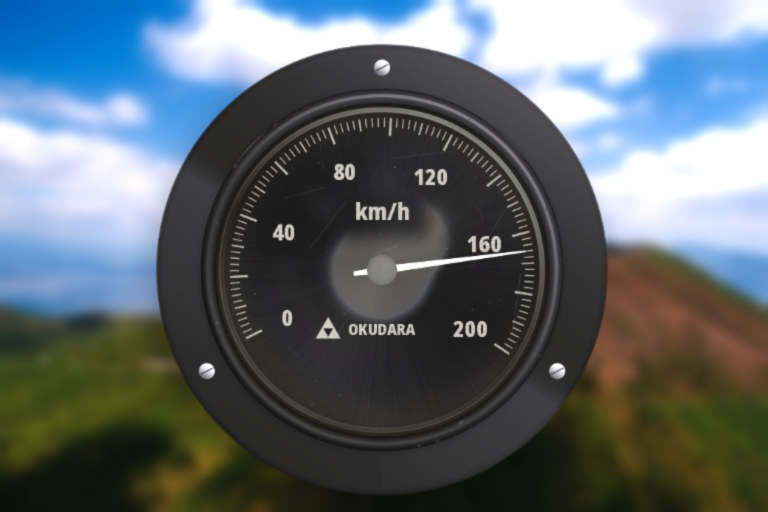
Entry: 166 km/h
